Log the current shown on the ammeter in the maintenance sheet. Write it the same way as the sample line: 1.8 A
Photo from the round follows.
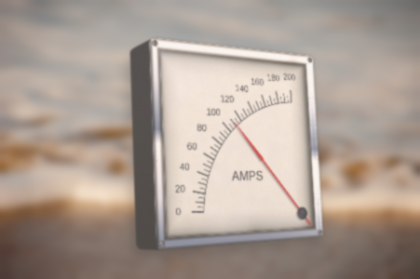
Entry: 110 A
